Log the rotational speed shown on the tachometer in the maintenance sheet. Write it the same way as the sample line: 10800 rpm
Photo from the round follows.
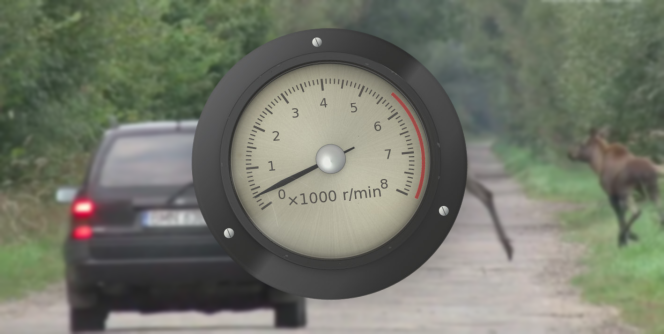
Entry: 300 rpm
